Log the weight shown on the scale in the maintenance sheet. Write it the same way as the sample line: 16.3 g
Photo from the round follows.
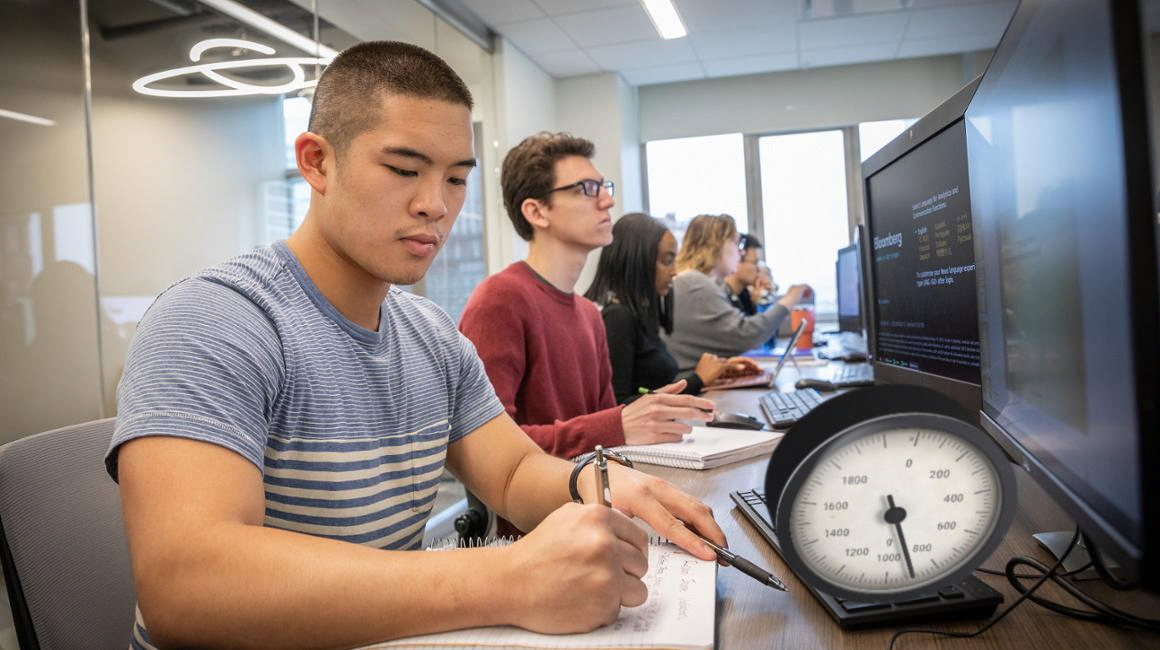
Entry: 900 g
